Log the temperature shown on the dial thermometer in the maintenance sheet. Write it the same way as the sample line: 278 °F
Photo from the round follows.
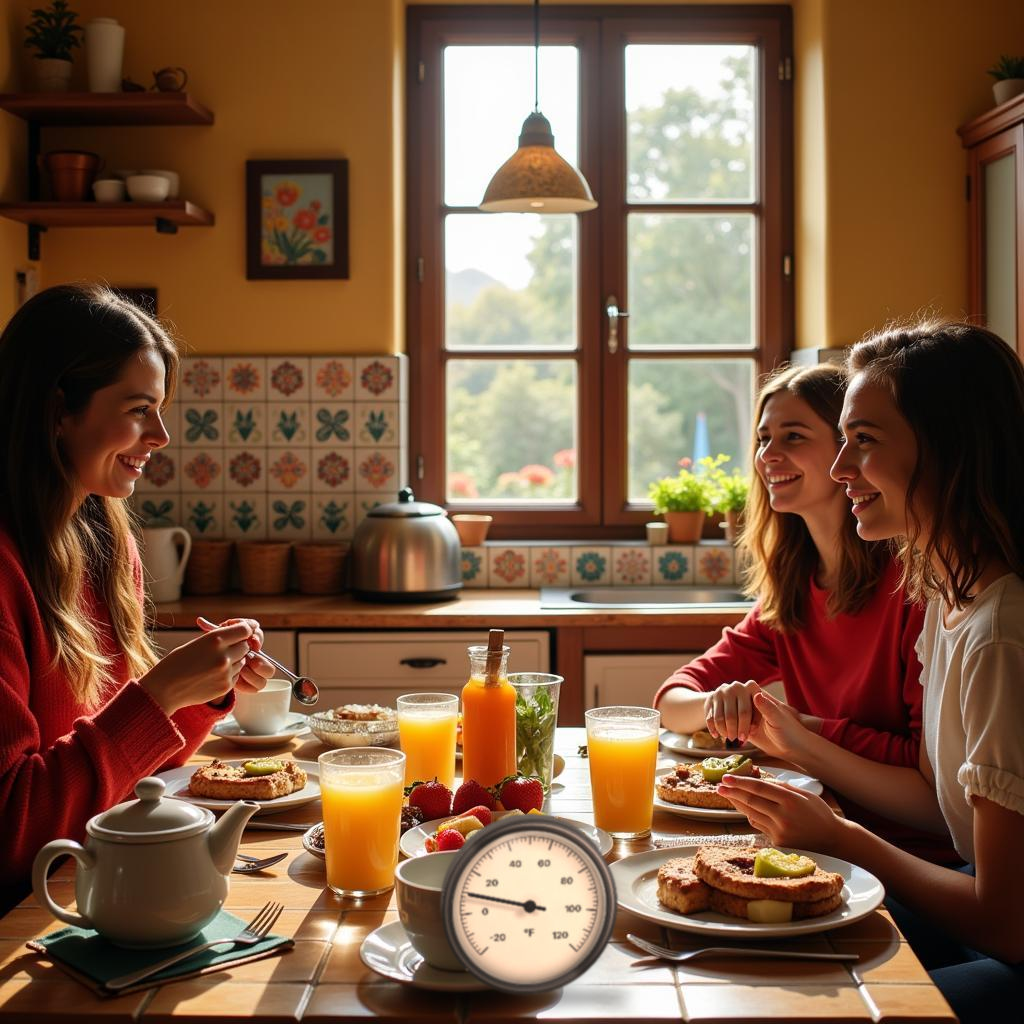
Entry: 10 °F
